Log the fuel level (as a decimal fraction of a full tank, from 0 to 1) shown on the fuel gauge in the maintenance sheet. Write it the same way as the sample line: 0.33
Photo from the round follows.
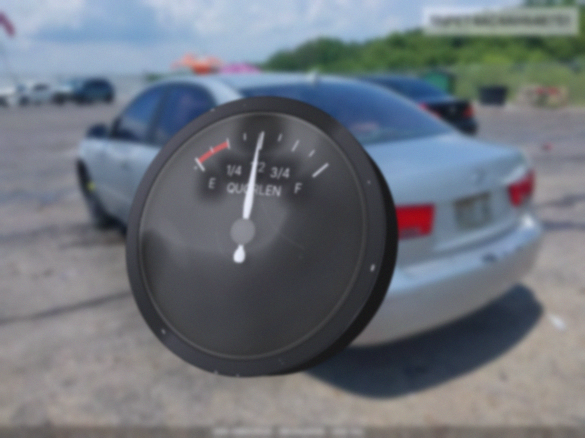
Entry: 0.5
